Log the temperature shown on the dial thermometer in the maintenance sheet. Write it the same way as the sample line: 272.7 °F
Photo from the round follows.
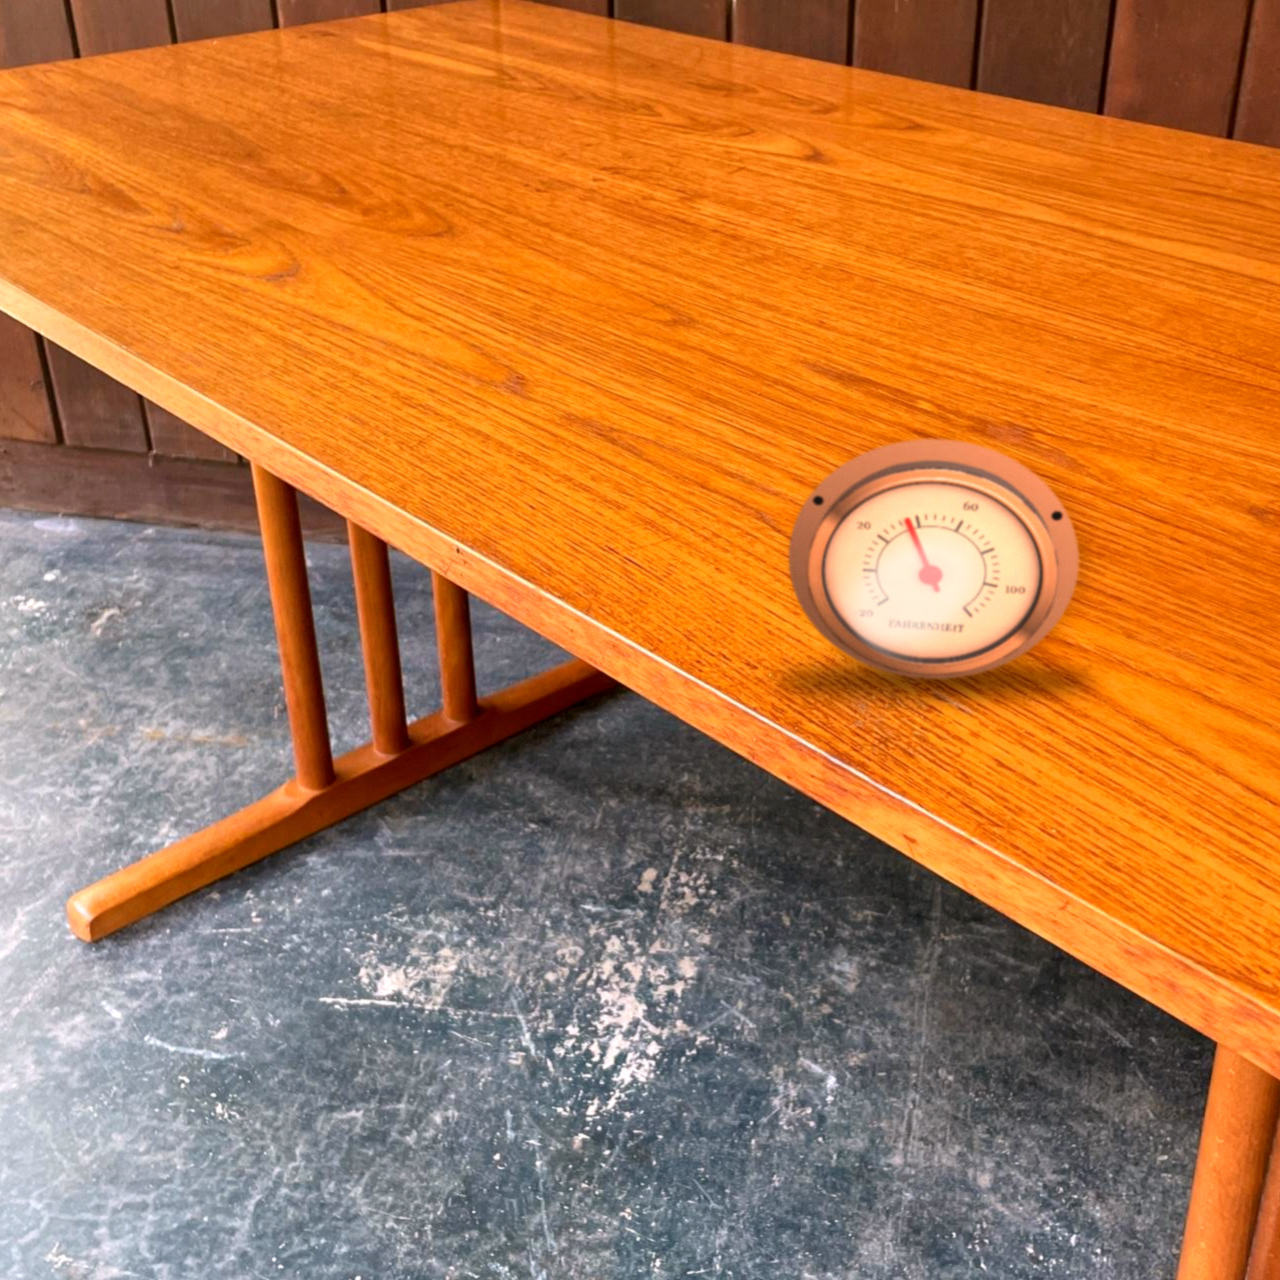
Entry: 36 °F
